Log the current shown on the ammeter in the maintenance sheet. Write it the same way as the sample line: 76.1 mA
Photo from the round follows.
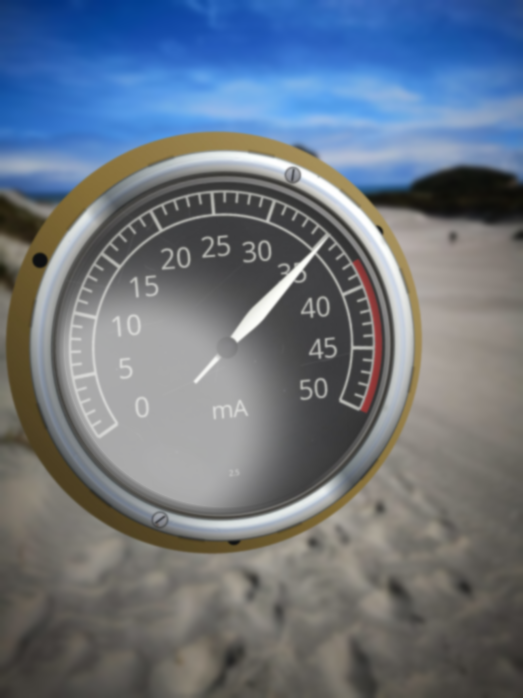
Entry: 35 mA
